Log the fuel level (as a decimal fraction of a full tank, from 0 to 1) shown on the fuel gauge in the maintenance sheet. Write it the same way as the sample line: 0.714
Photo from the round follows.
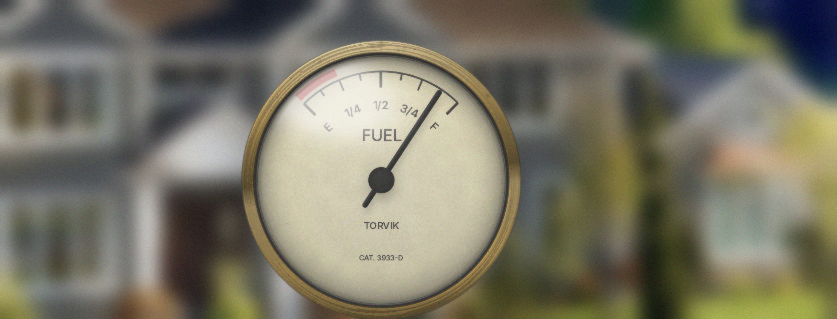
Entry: 0.875
